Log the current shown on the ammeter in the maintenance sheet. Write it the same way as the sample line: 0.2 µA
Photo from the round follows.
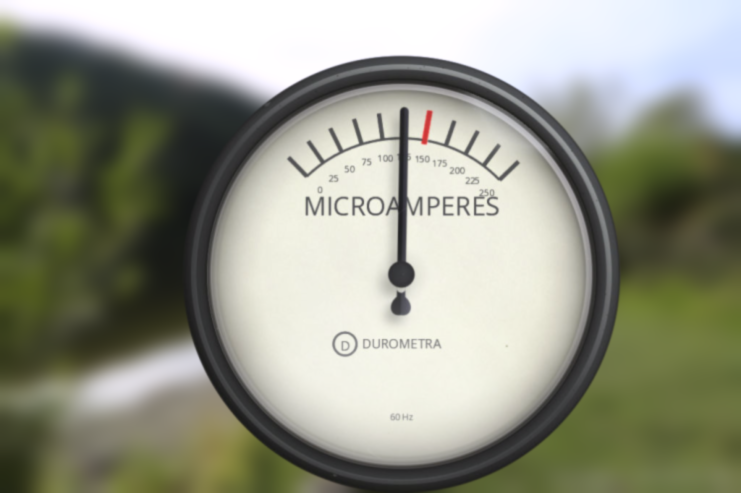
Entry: 125 µA
